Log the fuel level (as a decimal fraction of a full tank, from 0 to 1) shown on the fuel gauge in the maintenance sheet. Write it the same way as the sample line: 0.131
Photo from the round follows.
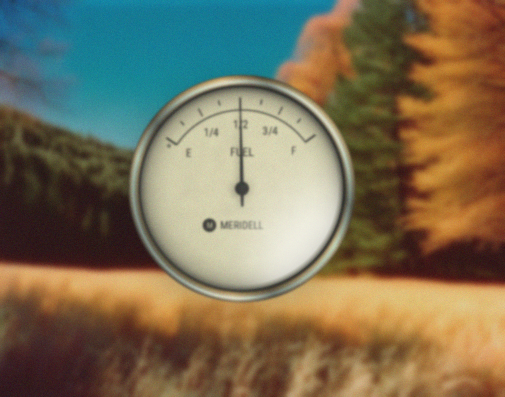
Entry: 0.5
